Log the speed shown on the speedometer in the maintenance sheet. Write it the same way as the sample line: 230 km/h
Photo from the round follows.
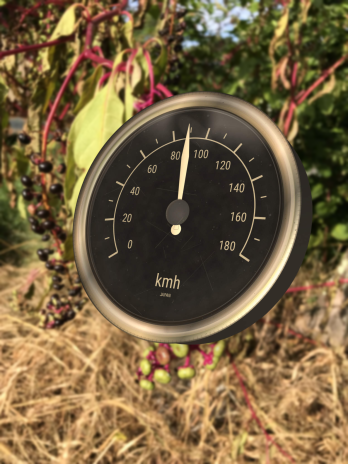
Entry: 90 km/h
